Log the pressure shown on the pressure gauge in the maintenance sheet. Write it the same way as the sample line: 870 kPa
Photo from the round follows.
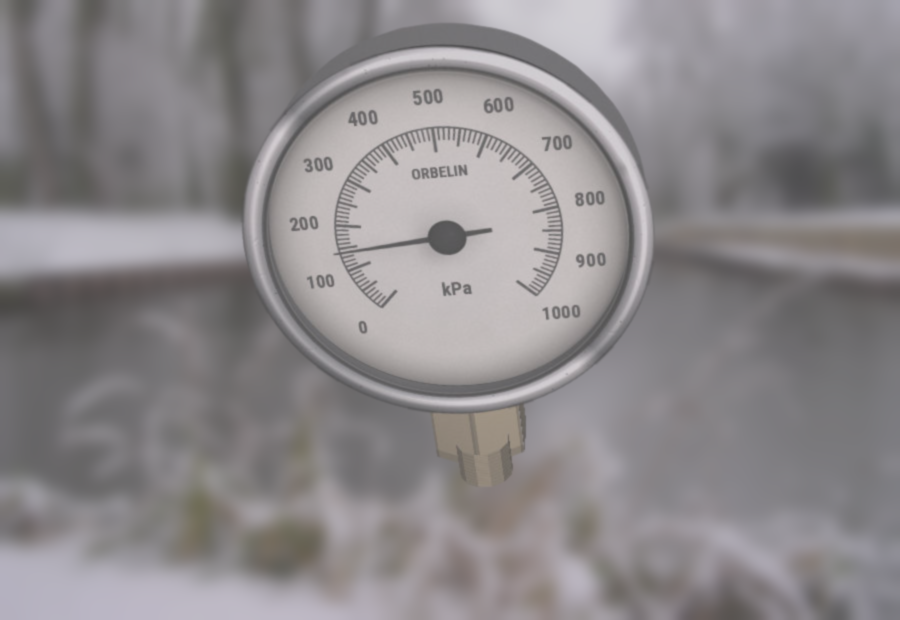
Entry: 150 kPa
